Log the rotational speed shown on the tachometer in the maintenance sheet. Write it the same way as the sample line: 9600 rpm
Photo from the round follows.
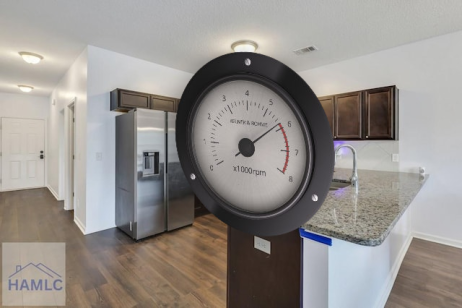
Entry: 5800 rpm
